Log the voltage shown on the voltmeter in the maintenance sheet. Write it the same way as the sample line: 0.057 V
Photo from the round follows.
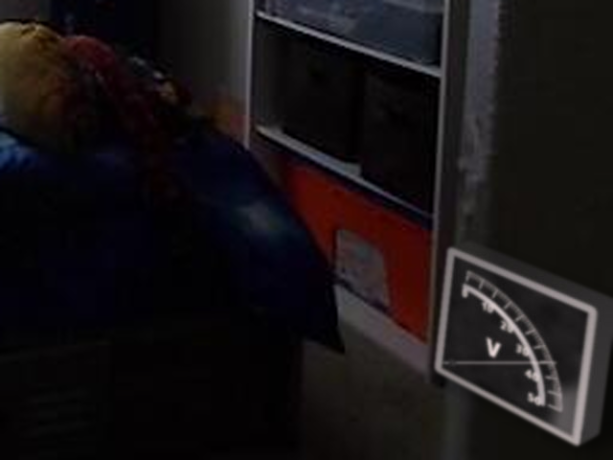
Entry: 35 V
